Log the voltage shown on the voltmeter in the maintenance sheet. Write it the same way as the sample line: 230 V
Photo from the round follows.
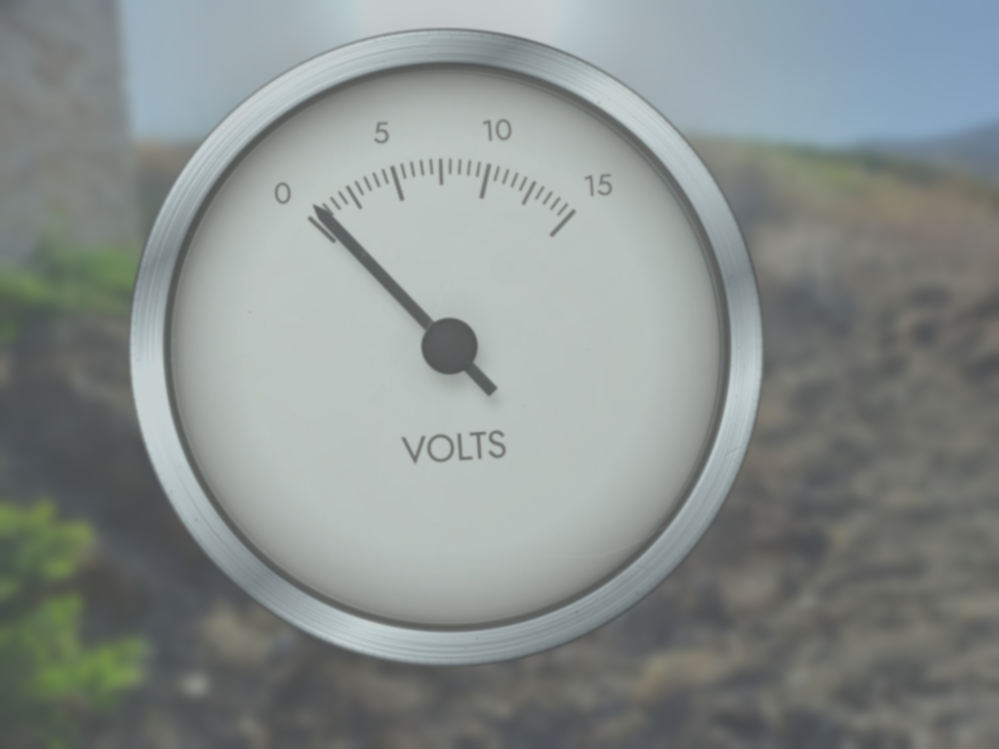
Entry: 0.5 V
